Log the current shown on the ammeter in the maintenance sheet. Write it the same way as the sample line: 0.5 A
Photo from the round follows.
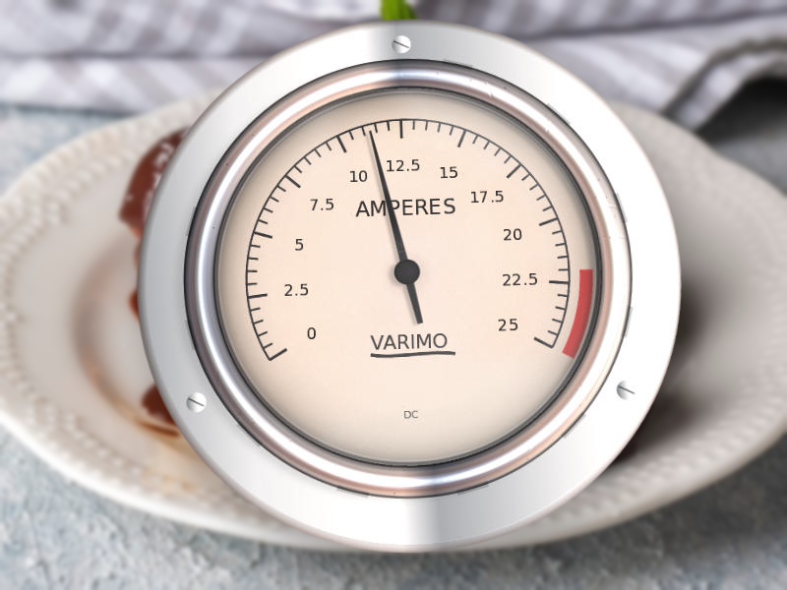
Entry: 11.25 A
